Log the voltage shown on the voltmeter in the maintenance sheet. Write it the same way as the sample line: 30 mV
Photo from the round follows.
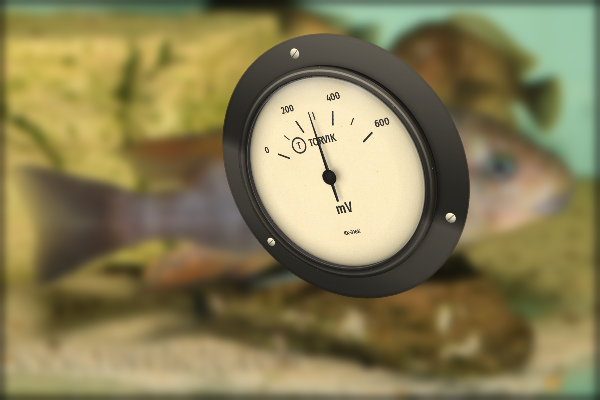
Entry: 300 mV
